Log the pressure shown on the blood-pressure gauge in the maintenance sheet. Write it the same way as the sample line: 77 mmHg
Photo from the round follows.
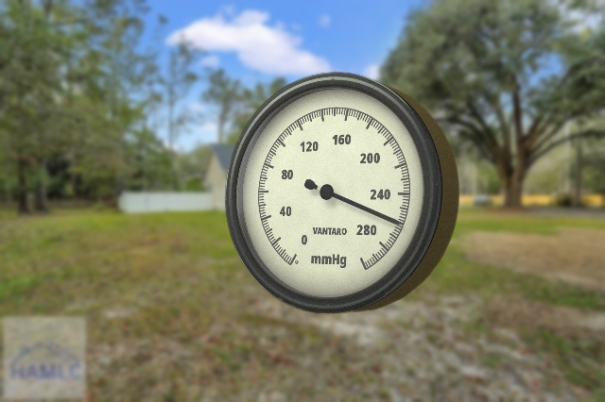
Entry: 260 mmHg
